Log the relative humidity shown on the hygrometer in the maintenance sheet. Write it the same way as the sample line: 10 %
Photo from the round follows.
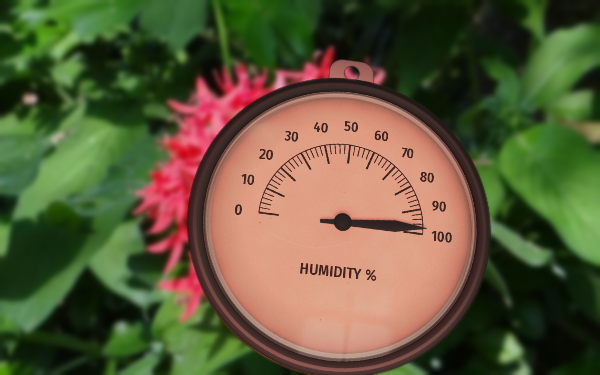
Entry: 98 %
